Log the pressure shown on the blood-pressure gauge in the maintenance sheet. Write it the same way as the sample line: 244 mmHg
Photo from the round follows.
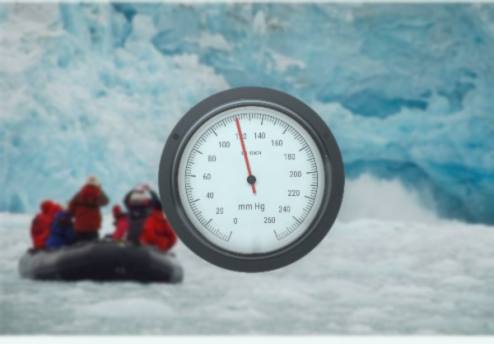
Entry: 120 mmHg
